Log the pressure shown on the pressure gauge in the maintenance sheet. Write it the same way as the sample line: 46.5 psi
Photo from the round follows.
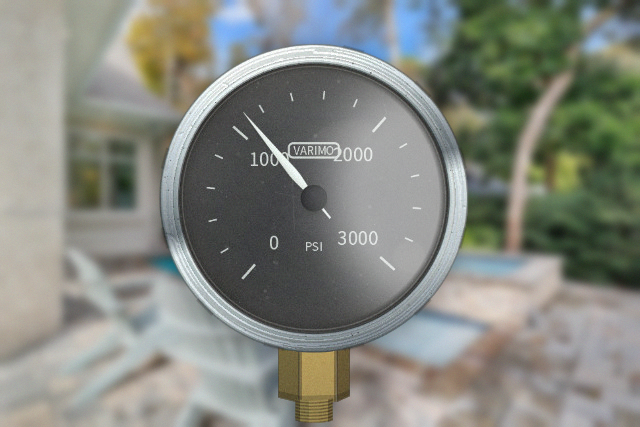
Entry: 1100 psi
